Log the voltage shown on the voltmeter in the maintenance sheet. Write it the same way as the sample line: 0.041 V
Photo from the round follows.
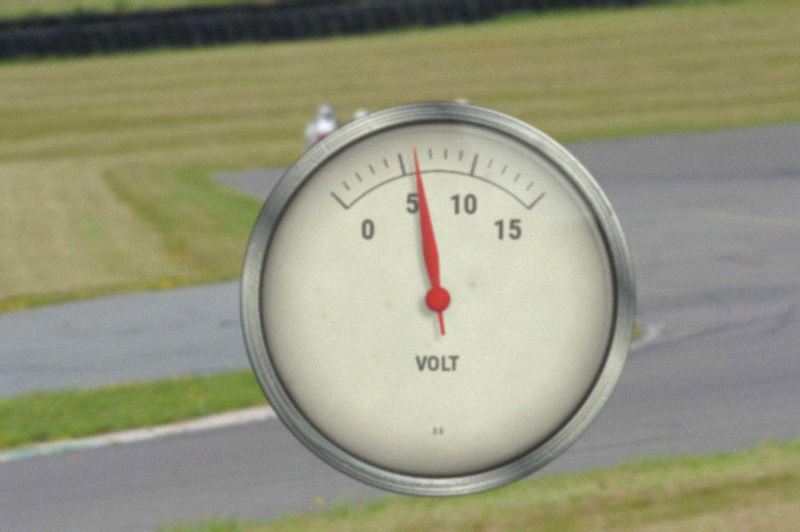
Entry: 6 V
